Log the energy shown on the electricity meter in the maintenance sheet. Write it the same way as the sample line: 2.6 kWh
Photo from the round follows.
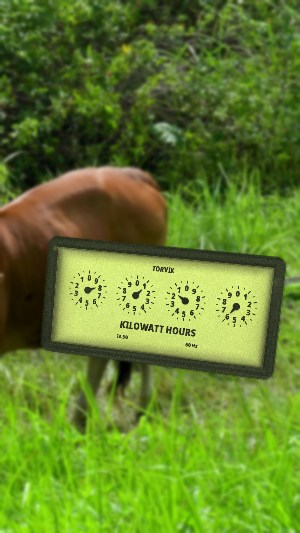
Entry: 8116 kWh
